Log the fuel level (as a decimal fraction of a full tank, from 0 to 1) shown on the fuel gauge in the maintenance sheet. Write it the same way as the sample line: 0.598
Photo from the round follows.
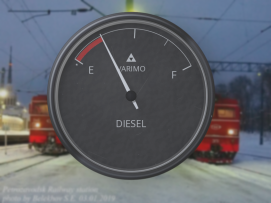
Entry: 0.25
